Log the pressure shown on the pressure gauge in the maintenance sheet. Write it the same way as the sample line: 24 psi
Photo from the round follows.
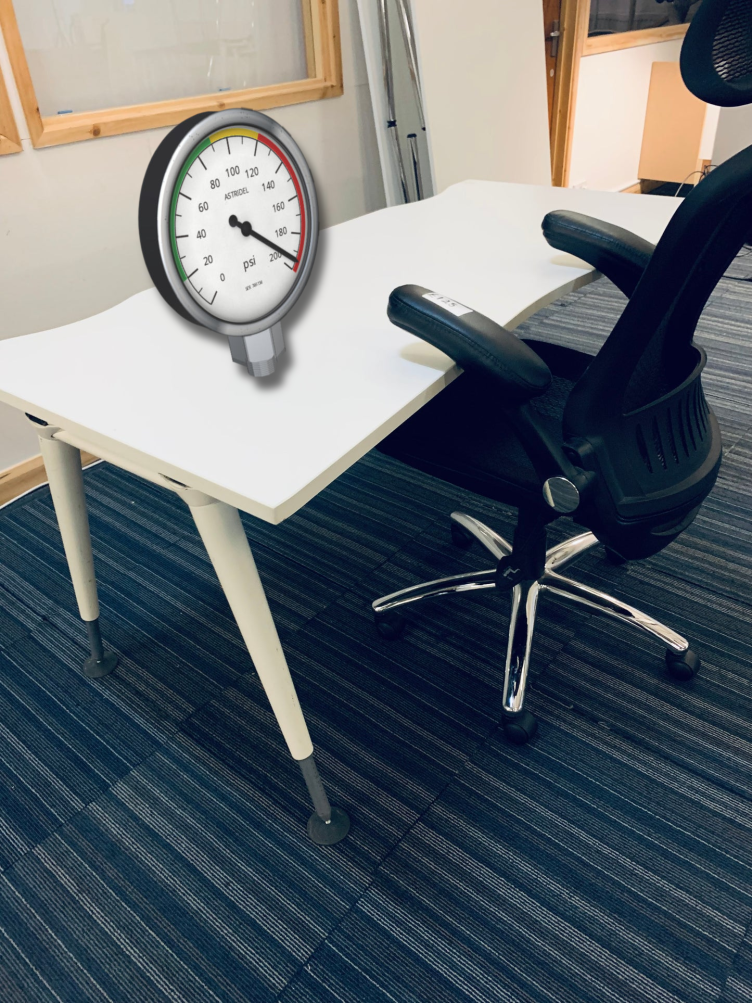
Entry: 195 psi
